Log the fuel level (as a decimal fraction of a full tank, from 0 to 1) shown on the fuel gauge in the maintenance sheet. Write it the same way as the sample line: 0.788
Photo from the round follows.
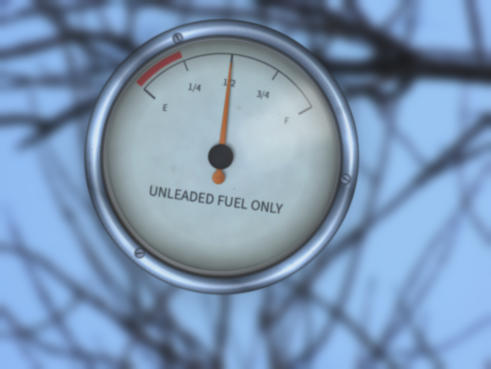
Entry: 0.5
